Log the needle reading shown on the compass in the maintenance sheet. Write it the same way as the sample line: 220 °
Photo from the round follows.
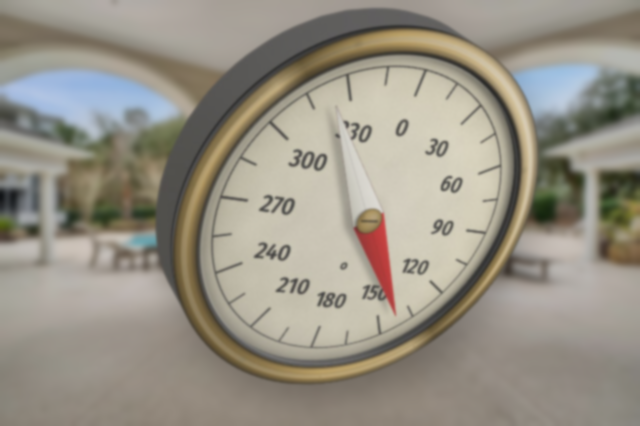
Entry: 142.5 °
